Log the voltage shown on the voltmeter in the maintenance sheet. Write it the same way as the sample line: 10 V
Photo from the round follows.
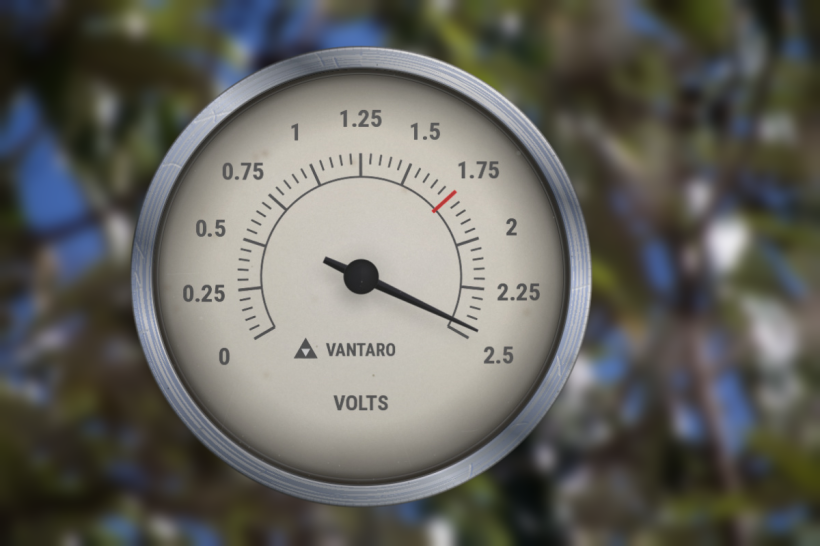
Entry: 2.45 V
